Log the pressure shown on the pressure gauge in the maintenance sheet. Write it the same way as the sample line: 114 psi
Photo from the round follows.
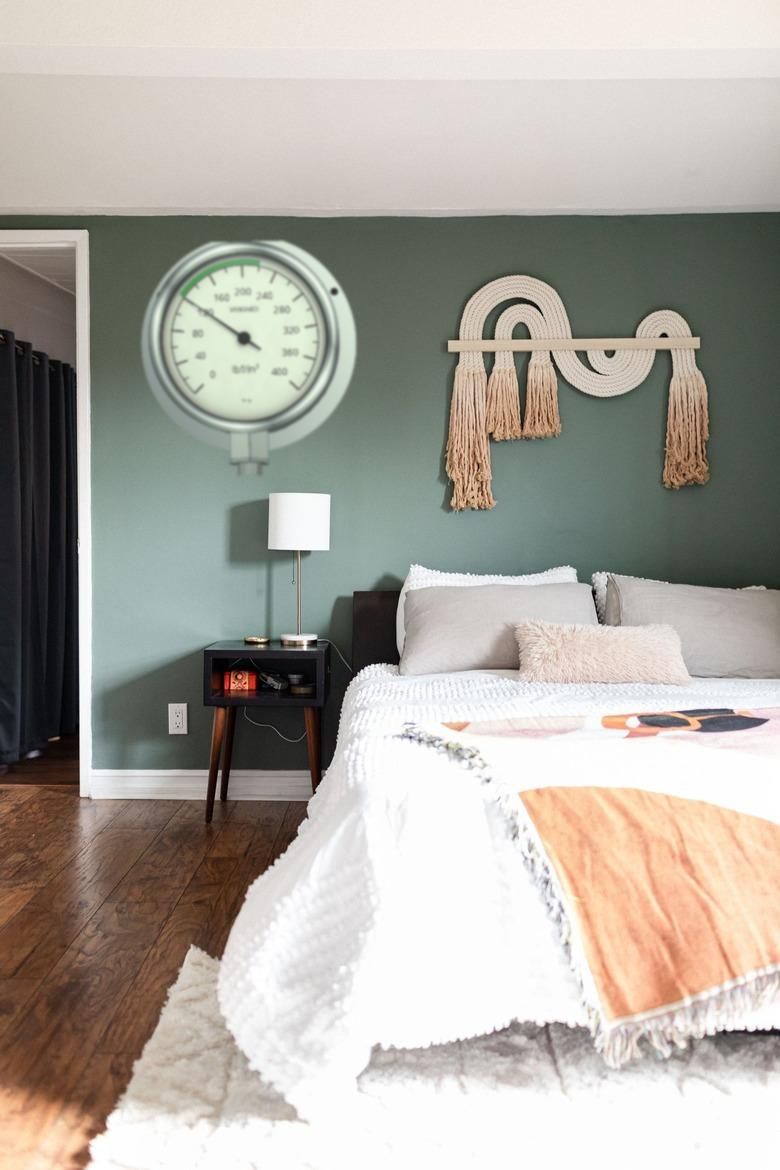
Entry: 120 psi
